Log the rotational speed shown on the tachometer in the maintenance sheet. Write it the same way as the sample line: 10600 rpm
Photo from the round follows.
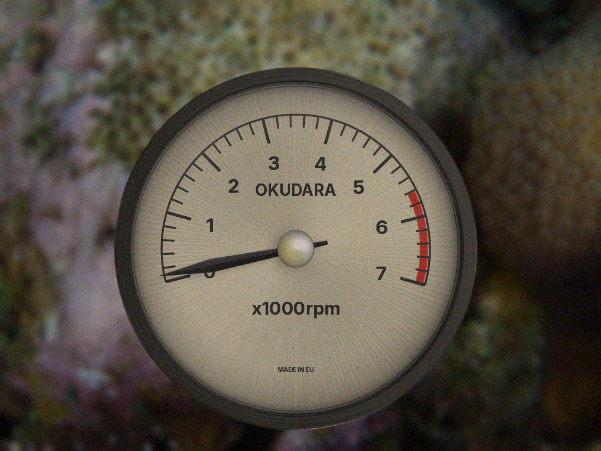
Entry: 100 rpm
